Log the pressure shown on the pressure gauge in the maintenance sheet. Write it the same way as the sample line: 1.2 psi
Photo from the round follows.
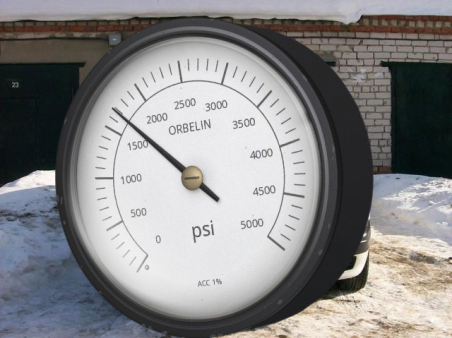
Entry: 1700 psi
